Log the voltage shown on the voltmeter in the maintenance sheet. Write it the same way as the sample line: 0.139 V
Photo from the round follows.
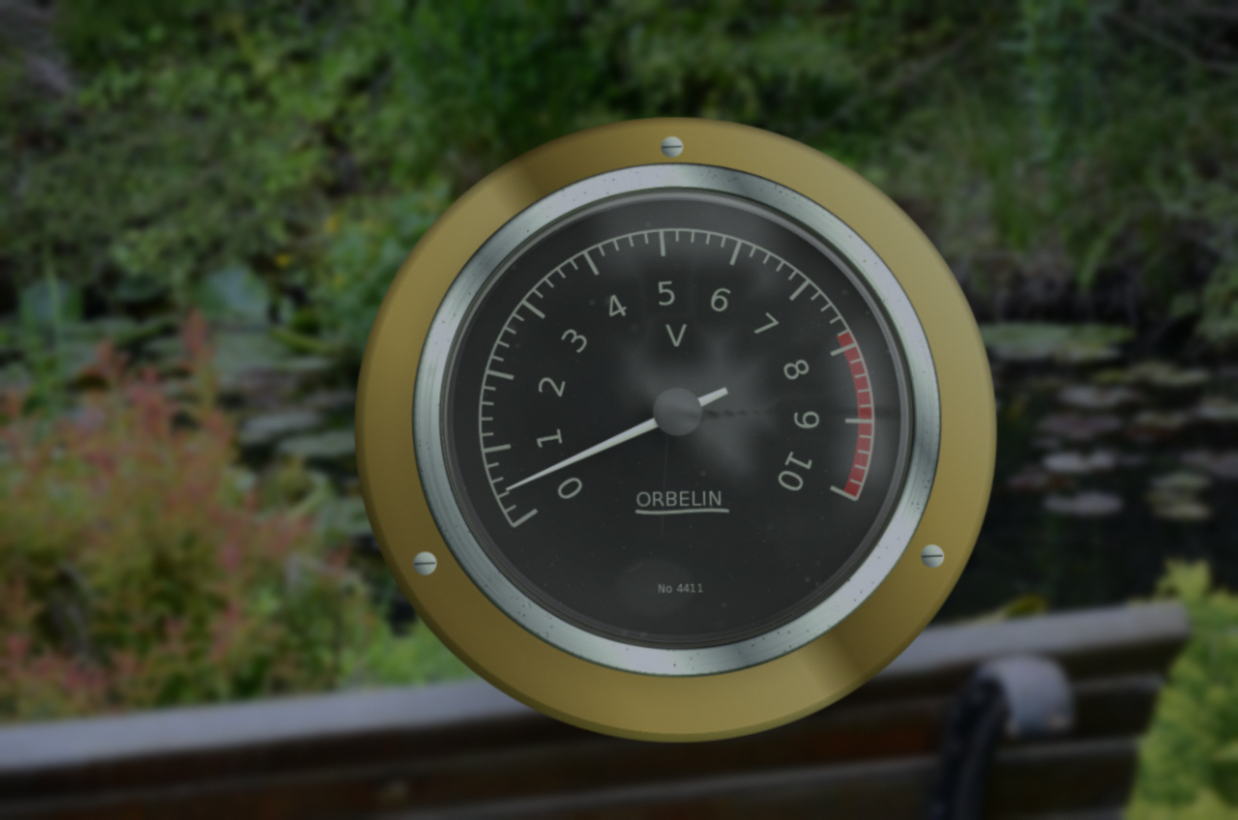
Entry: 0.4 V
